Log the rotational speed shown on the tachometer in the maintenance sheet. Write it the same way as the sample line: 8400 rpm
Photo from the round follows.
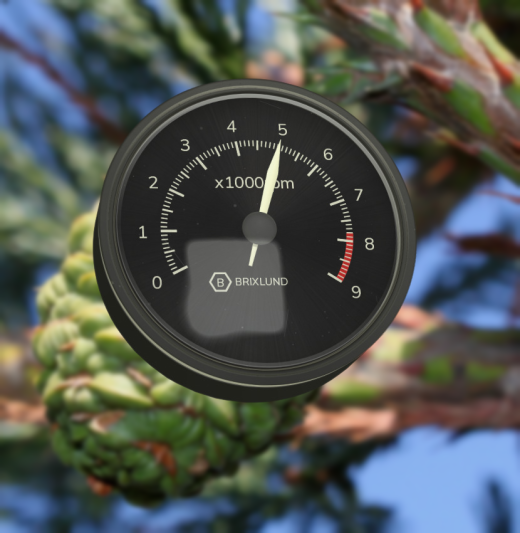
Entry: 5000 rpm
